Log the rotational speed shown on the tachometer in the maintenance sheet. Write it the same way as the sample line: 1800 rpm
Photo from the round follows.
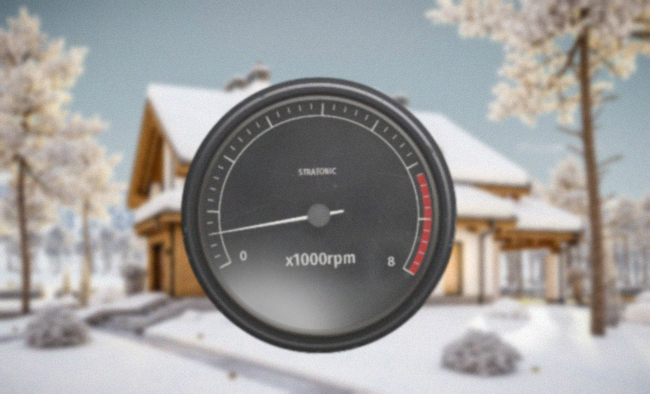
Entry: 600 rpm
